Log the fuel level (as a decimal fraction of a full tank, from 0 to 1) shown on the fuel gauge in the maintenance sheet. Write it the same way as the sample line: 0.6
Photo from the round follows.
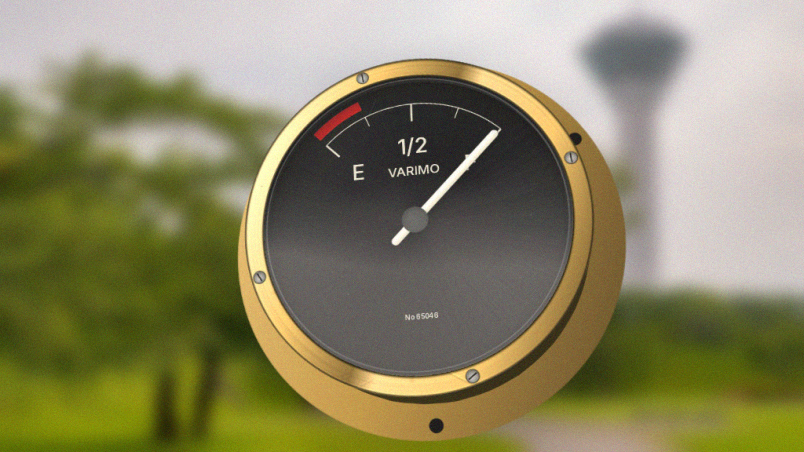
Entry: 1
